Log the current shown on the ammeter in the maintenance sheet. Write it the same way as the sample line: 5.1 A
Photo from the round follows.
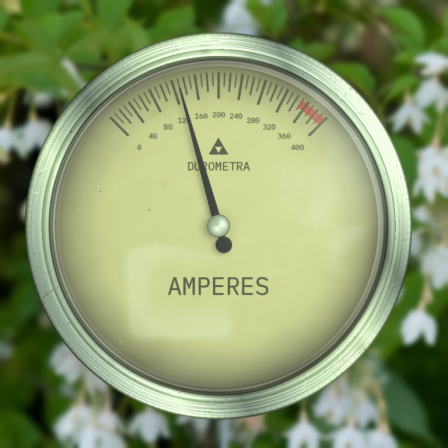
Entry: 130 A
